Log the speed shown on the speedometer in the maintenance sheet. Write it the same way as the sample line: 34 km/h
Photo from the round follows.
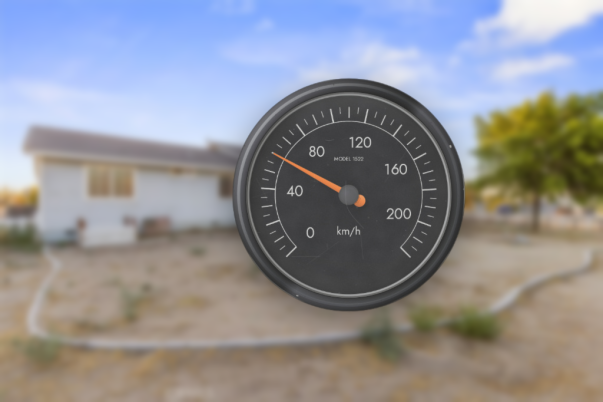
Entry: 60 km/h
